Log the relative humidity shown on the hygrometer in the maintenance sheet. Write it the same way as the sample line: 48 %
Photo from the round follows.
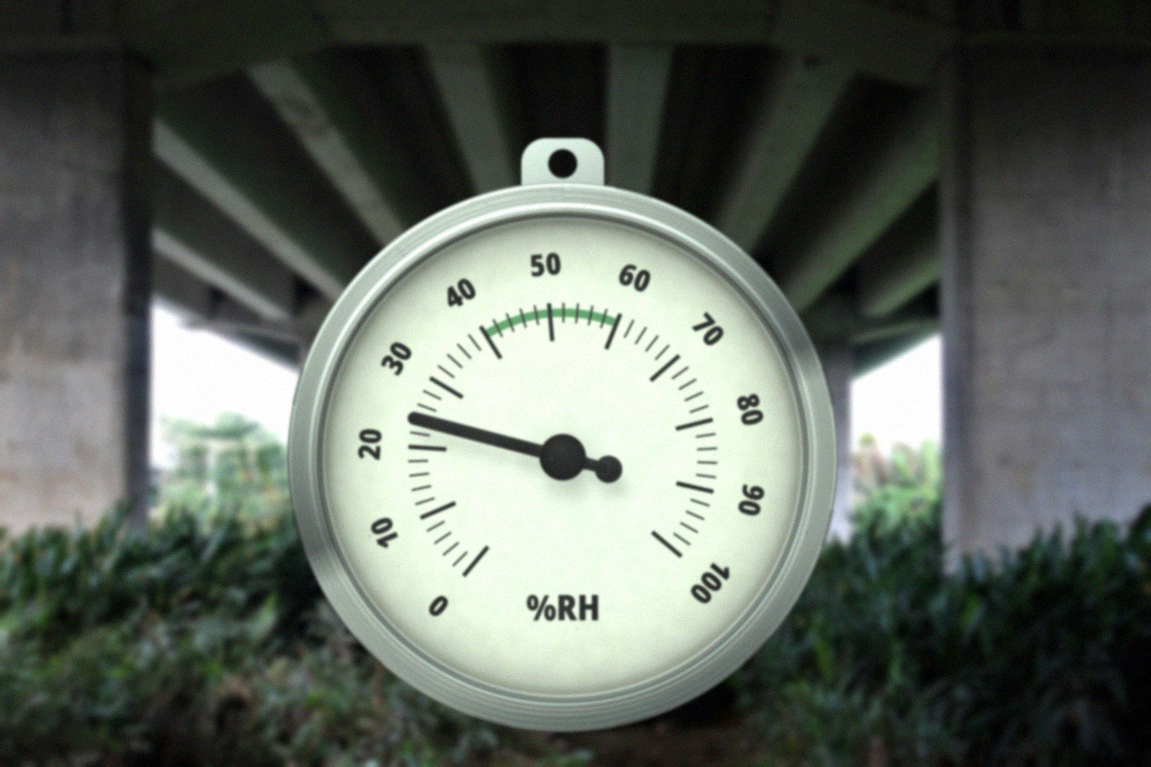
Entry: 24 %
